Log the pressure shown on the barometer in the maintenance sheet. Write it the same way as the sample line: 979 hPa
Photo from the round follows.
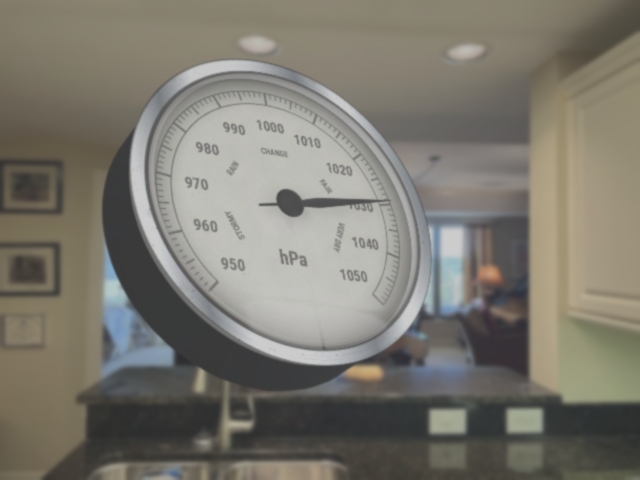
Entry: 1030 hPa
